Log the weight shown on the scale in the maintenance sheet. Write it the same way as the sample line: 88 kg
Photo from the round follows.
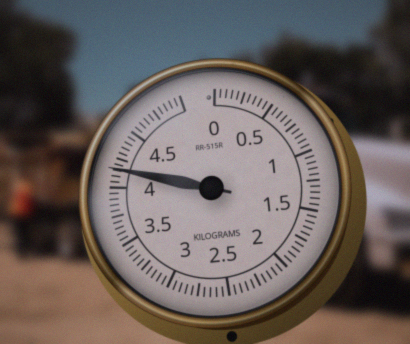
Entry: 4.15 kg
